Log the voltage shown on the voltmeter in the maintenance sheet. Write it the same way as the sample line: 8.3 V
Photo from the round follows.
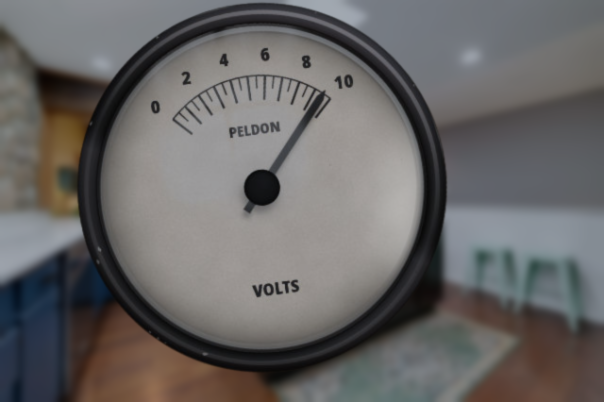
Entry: 9.5 V
